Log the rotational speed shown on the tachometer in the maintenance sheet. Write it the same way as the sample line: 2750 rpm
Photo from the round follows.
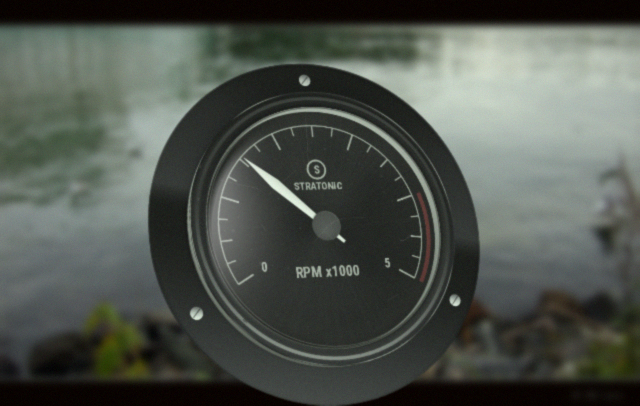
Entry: 1500 rpm
